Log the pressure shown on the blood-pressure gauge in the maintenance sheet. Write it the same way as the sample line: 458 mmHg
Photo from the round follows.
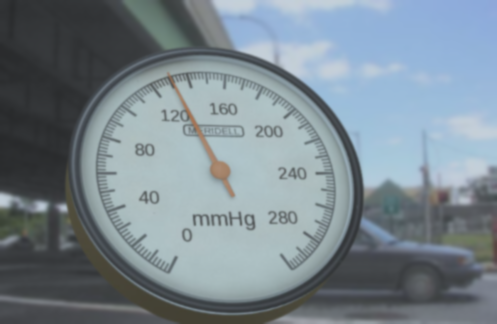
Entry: 130 mmHg
